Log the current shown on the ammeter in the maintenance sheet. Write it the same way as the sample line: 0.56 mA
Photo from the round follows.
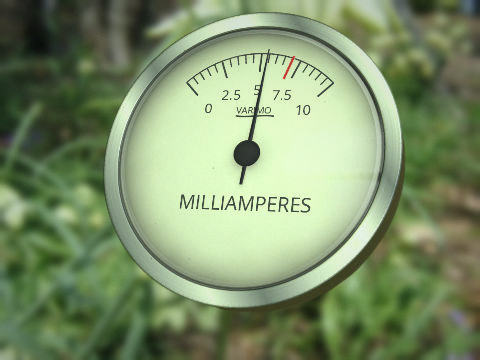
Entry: 5.5 mA
